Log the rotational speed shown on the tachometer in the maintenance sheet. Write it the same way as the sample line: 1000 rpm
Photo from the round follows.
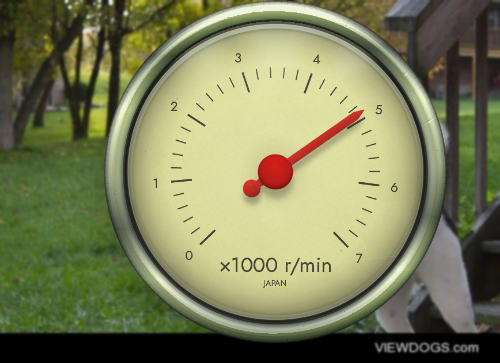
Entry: 4900 rpm
